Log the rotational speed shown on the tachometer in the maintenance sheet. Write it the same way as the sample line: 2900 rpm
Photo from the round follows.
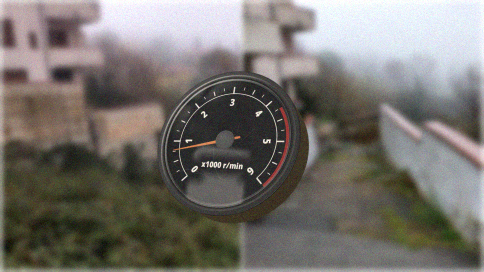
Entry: 750 rpm
